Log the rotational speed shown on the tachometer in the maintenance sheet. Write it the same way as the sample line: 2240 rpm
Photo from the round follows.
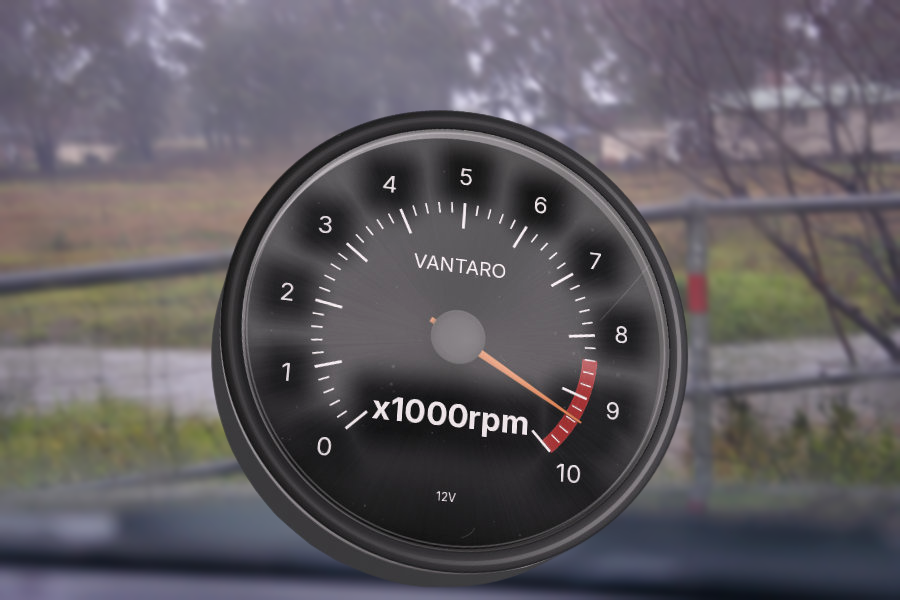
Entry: 9400 rpm
